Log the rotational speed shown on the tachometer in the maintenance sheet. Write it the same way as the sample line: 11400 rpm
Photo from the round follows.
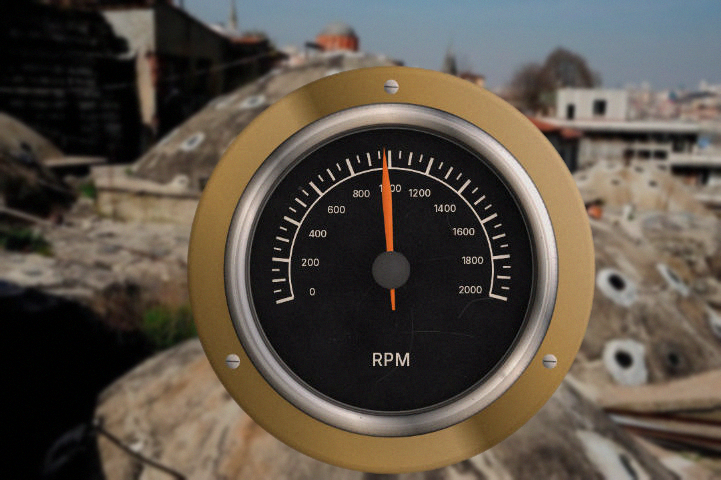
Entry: 975 rpm
